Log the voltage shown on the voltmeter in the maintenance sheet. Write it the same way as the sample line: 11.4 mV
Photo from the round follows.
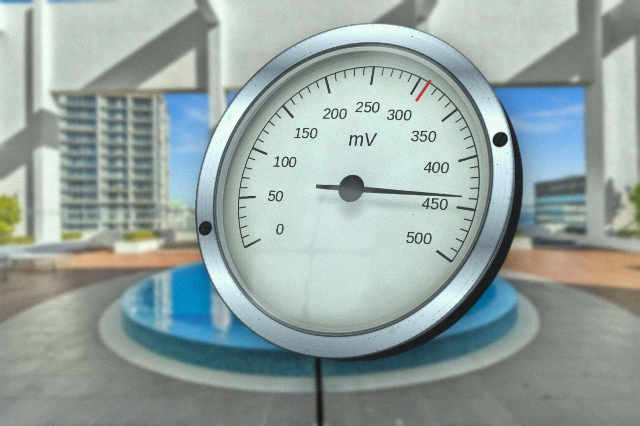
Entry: 440 mV
